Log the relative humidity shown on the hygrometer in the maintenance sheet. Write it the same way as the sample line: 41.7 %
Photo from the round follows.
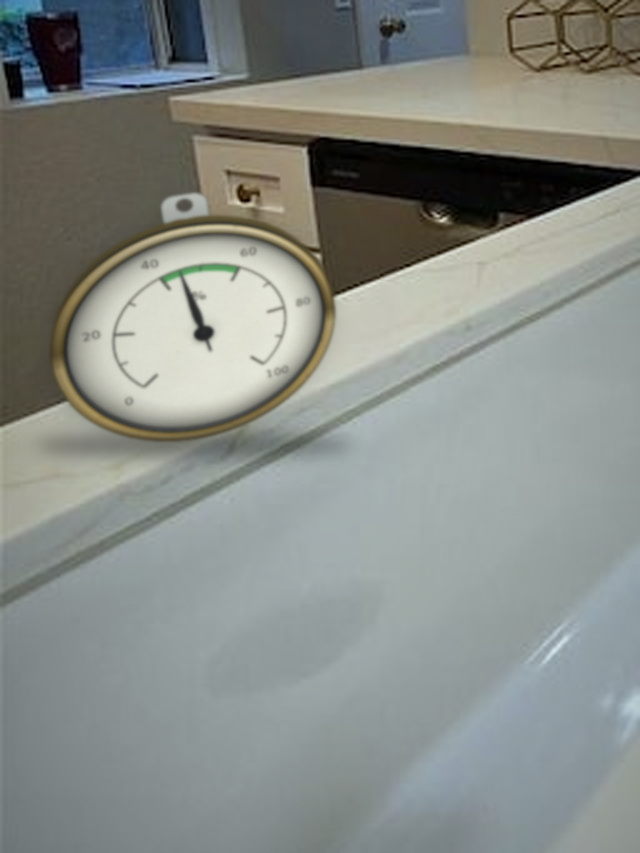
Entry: 45 %
